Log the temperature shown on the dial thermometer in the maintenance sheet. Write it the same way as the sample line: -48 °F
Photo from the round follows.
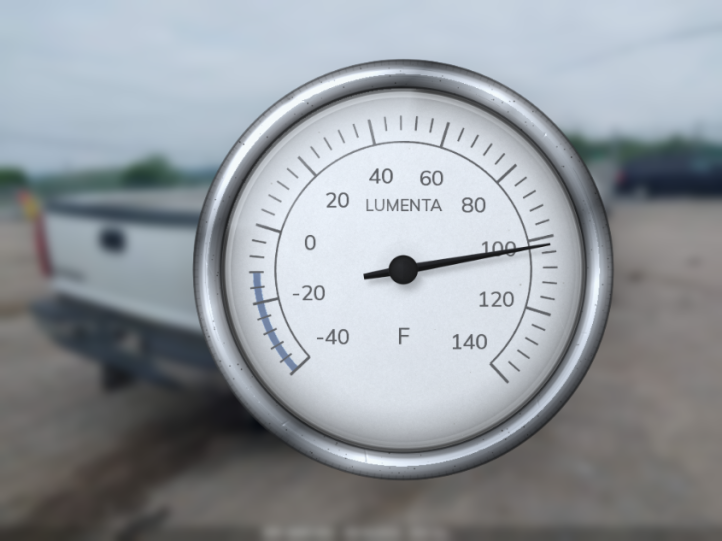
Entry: 102 °F
